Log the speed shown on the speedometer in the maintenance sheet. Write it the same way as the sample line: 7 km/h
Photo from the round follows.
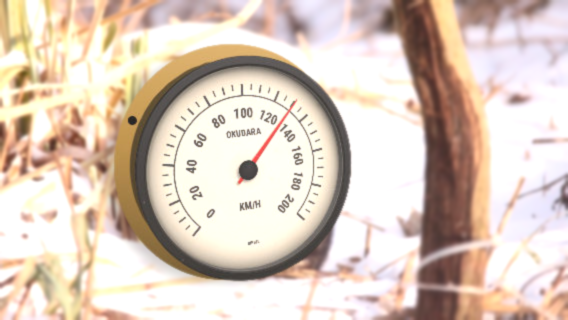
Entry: 130 km/h
